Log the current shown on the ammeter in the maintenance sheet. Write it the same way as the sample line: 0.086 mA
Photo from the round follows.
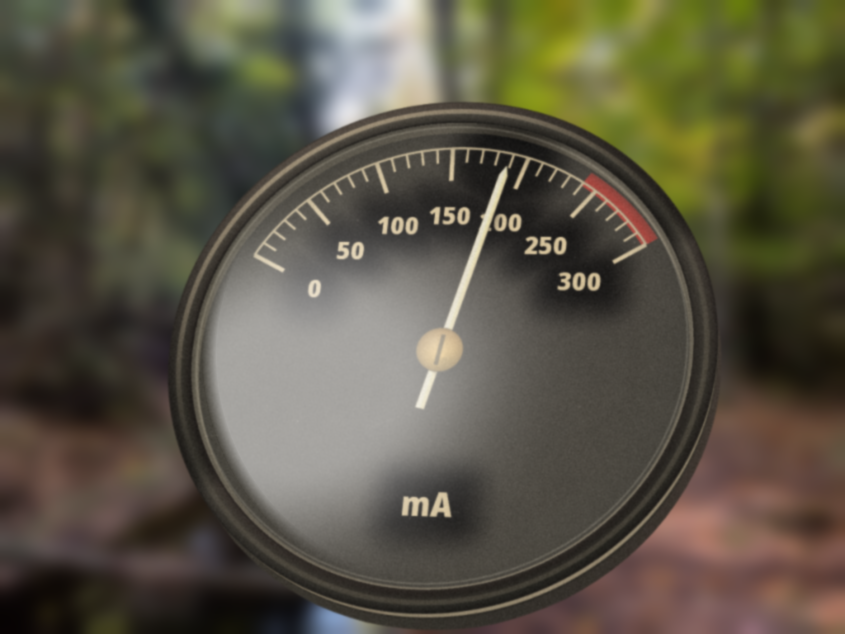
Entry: 190 mA
